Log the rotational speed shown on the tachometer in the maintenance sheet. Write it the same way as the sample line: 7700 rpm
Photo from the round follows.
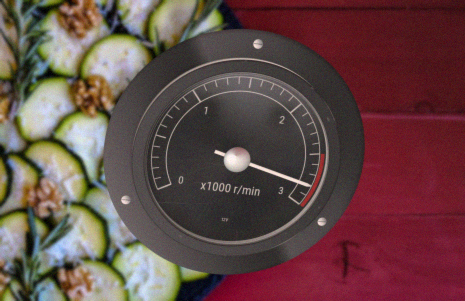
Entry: 2800 rpm
